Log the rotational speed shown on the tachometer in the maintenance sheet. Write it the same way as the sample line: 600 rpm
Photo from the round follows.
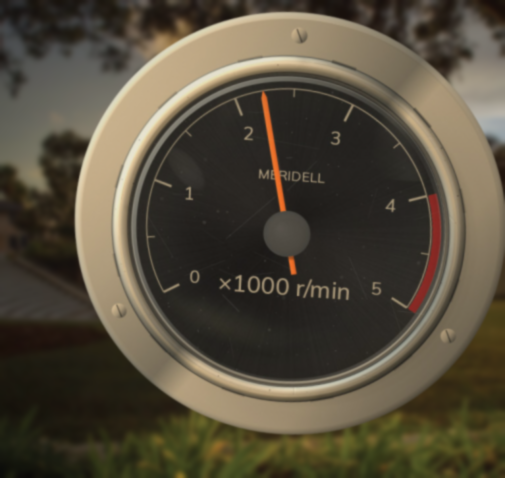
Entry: 2250 rpm
